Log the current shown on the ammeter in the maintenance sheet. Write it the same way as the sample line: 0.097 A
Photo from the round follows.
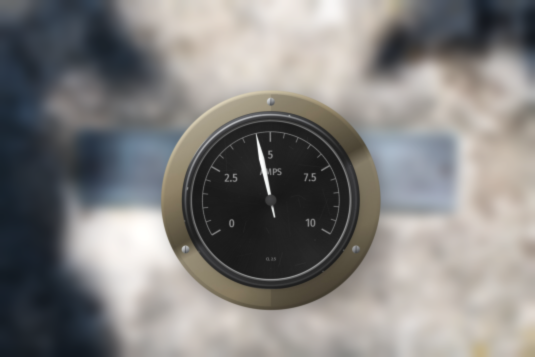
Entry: 4.5 A
